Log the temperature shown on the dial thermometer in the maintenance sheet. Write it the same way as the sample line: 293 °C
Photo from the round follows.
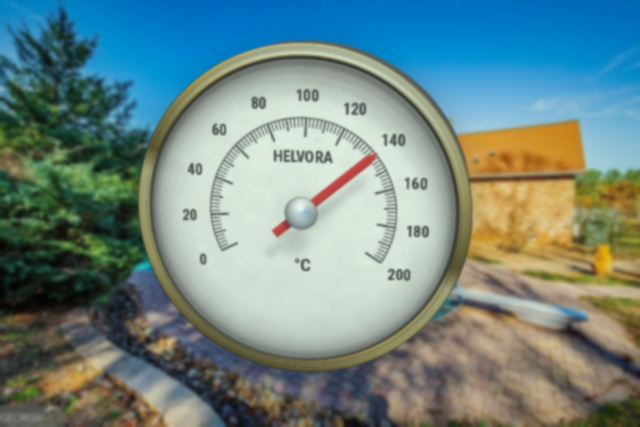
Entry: 140 °C
